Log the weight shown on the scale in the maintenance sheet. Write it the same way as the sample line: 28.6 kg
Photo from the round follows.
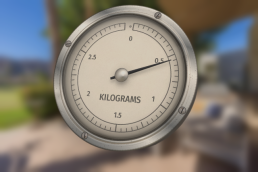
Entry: 0.55 kg
